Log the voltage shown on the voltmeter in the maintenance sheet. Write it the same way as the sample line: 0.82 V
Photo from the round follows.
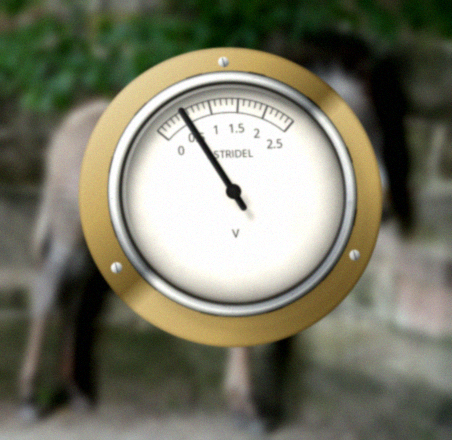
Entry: 0.5 V
